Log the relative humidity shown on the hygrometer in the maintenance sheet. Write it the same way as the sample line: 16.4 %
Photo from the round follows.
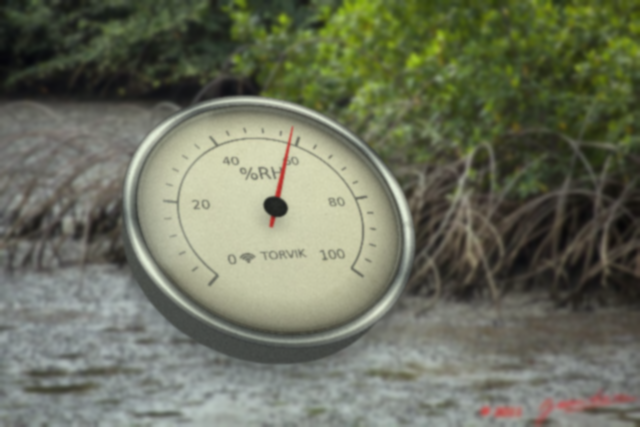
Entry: 58 %
